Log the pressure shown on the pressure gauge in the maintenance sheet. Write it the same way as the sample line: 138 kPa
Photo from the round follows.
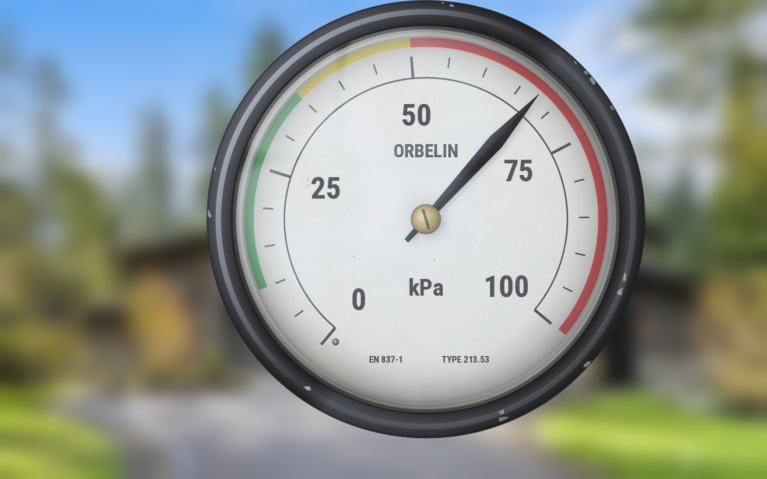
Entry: 67.5 kPa
